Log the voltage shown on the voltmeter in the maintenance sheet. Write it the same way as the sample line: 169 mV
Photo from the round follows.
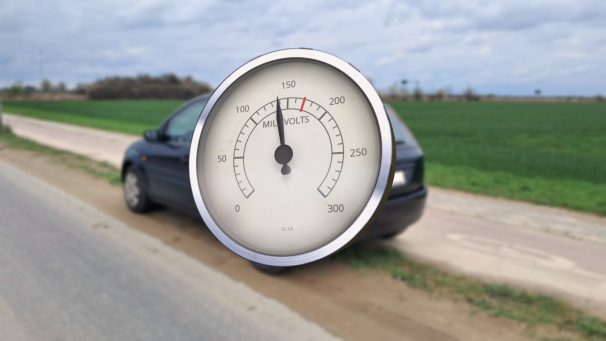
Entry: 140 mV
